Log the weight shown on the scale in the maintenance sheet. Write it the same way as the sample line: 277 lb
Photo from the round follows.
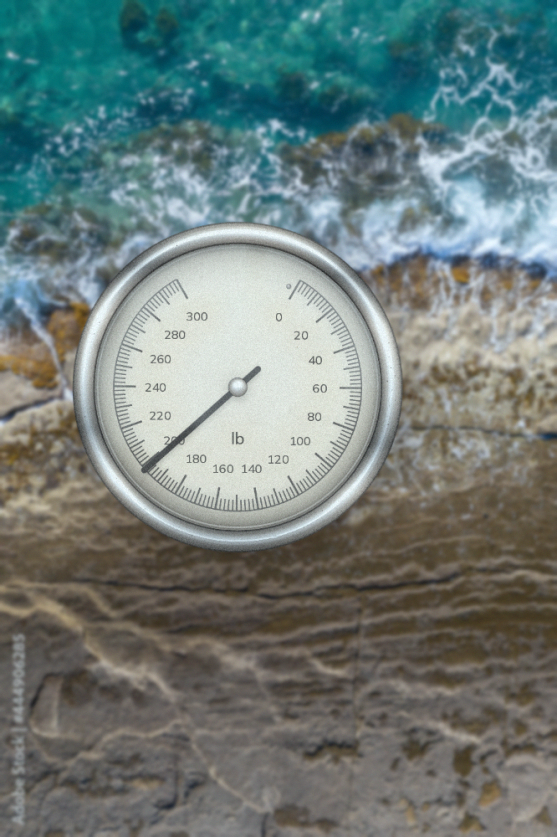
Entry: 198 lb
